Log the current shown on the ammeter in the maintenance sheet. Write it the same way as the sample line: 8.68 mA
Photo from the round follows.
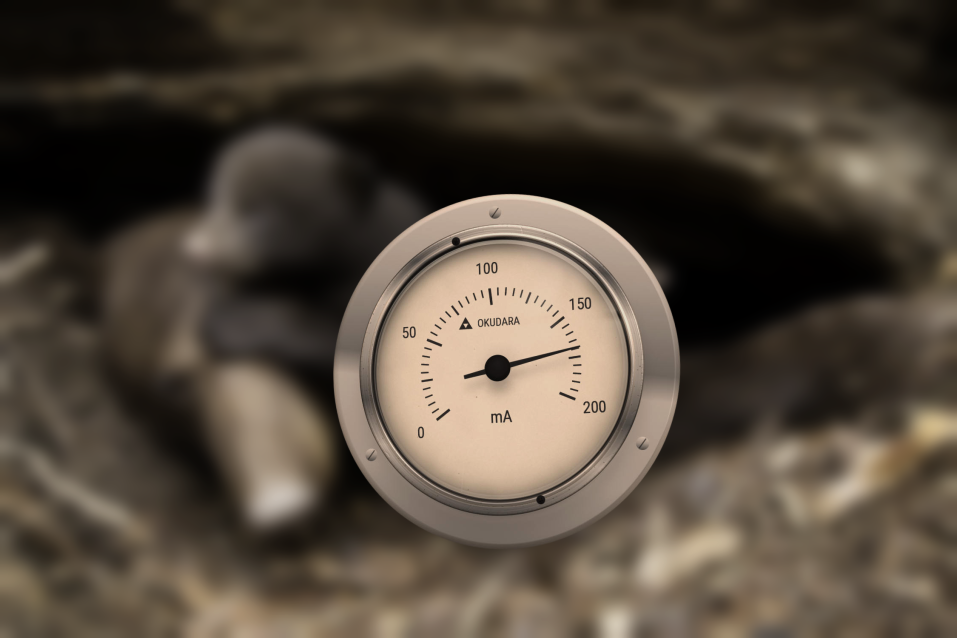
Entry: 170 mA
